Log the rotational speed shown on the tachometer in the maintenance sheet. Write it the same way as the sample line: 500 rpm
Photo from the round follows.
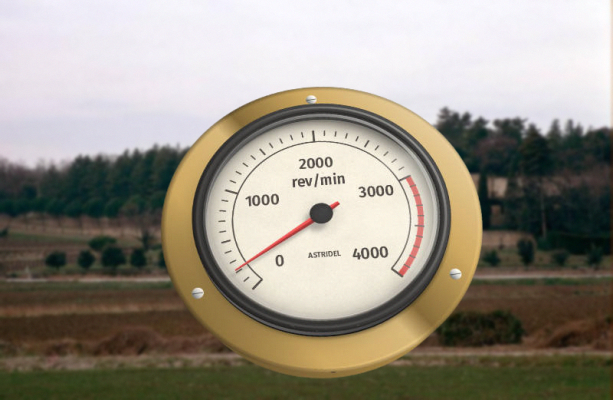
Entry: 200 rpm
